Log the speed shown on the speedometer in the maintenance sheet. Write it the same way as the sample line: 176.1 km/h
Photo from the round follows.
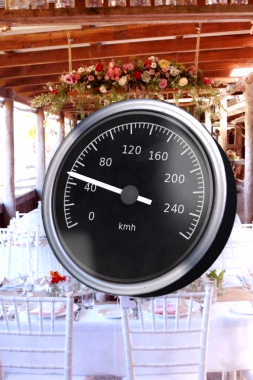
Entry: 48 km/h
